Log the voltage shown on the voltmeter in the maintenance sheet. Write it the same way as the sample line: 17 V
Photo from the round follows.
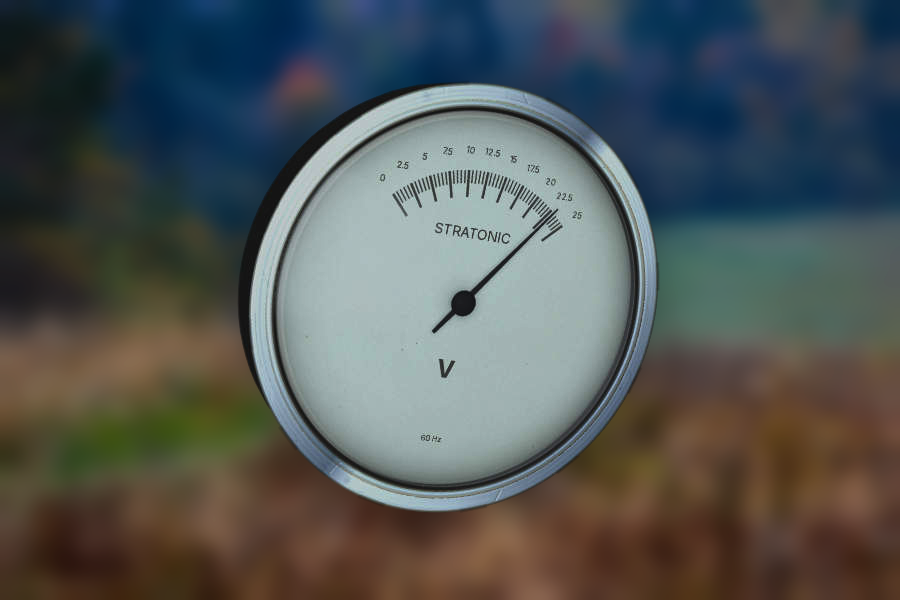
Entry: 22.5 V
